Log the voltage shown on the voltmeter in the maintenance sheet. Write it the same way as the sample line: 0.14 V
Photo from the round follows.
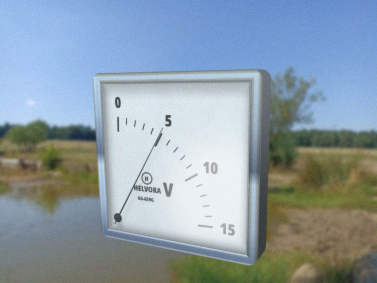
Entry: 5 V
